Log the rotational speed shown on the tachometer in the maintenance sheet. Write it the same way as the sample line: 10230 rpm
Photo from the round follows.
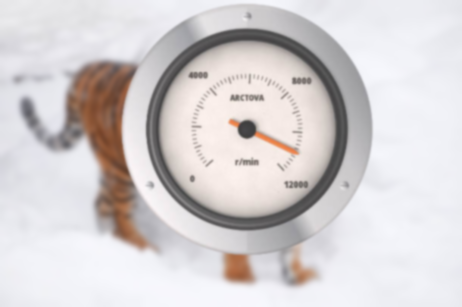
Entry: 11000 rpm
